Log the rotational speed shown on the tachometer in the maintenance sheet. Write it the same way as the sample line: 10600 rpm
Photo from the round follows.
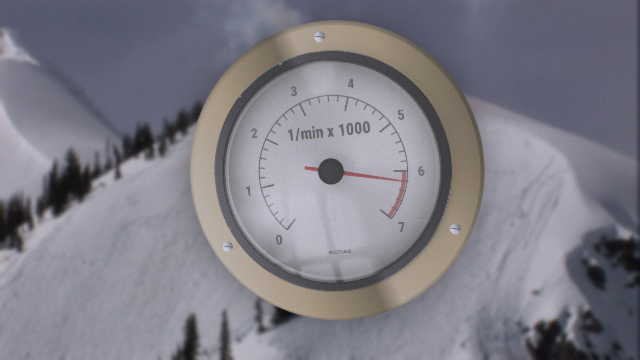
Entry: 6200 rpm
